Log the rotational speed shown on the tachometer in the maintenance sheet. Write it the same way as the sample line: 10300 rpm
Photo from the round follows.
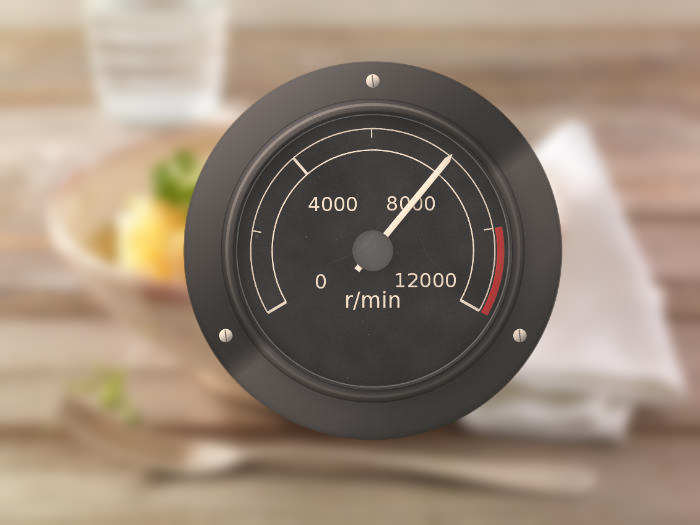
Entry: 8000 rpm
